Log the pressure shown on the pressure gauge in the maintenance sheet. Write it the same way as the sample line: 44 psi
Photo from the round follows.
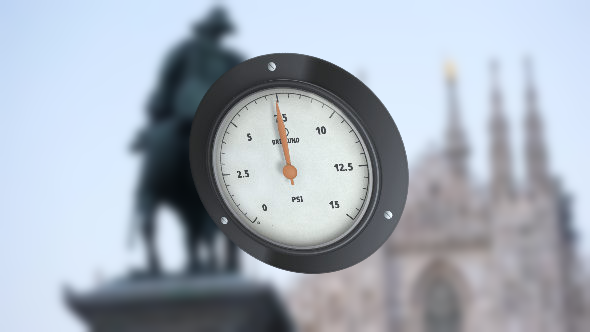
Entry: 7.5 psi
